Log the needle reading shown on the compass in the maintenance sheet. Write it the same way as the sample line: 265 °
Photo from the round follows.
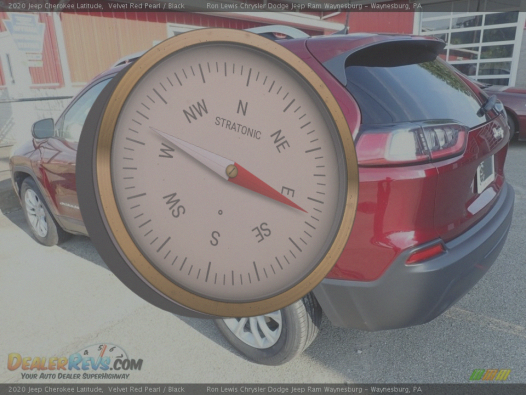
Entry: 100 °
